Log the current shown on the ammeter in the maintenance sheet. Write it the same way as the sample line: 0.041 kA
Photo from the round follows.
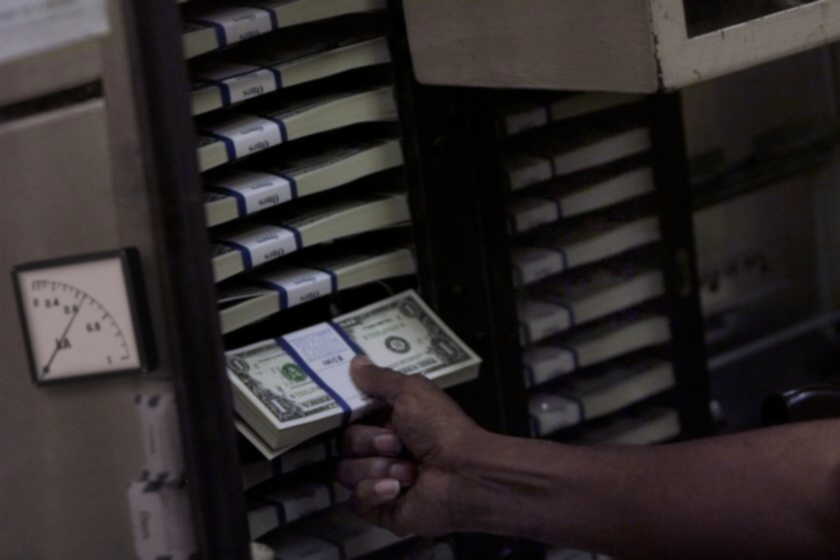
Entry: 0.65 kA
